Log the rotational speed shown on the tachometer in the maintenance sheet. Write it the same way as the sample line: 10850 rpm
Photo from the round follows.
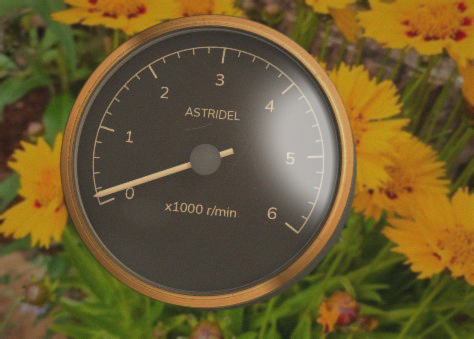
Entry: 100 rpm
